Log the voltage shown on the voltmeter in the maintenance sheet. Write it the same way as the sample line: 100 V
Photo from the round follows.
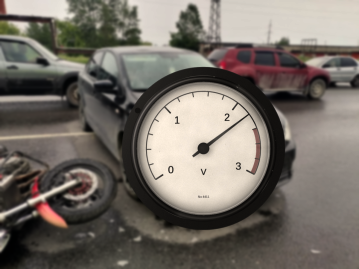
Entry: 2.2 V
